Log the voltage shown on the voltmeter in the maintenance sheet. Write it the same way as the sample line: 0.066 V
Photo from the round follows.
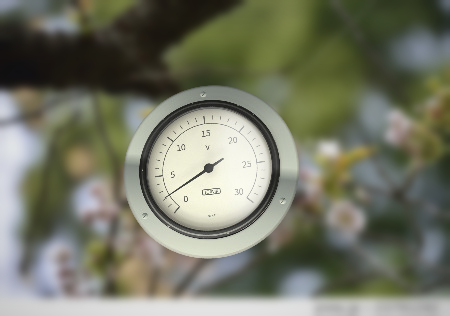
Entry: 2 V
